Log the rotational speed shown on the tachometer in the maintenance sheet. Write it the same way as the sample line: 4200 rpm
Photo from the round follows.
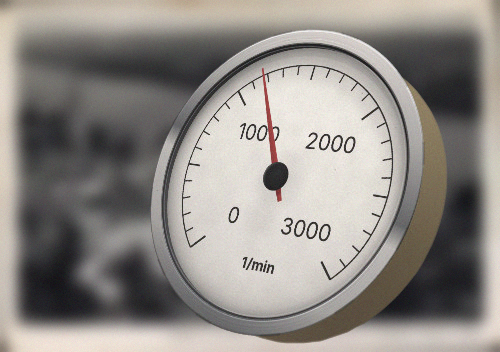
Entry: 1200 rpm
